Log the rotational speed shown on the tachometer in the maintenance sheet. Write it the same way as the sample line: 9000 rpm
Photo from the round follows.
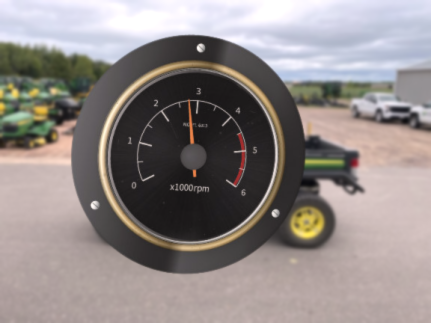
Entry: 2750 rpm
